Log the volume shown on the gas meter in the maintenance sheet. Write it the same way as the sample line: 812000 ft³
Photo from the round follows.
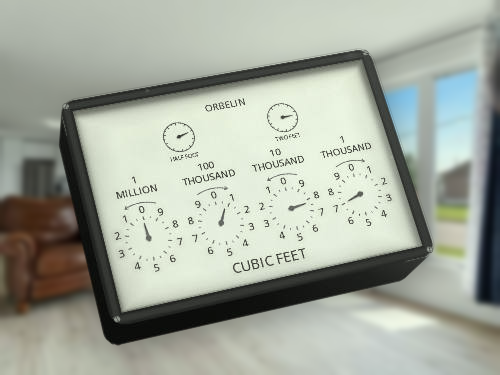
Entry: 7700 ft³
